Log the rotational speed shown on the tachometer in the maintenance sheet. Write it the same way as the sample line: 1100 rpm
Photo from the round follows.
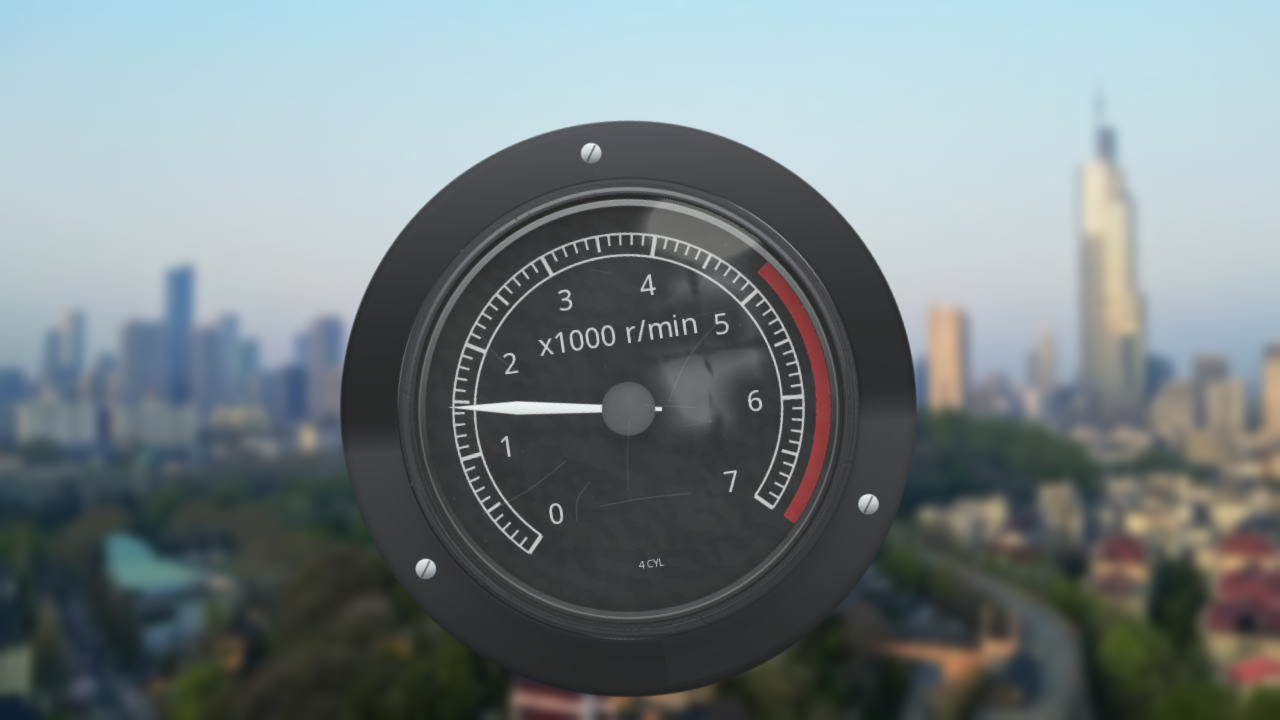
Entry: 1450 rpm
